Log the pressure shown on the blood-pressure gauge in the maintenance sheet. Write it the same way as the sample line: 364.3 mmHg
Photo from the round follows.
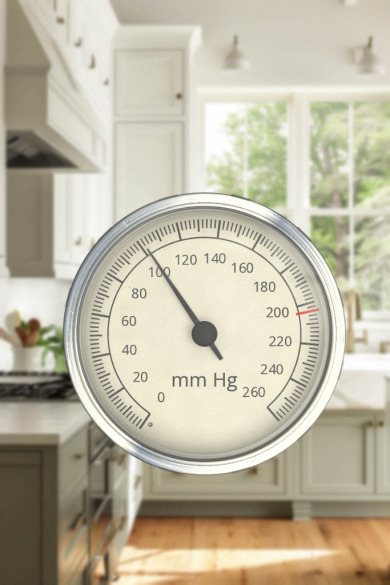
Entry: 102 mmHg
